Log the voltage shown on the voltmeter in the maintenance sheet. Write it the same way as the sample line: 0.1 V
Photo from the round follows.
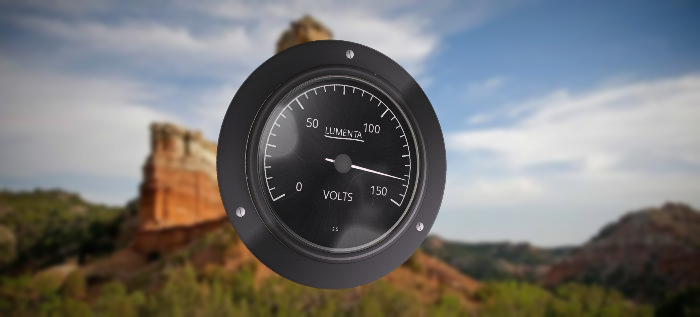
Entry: 137.5 V
